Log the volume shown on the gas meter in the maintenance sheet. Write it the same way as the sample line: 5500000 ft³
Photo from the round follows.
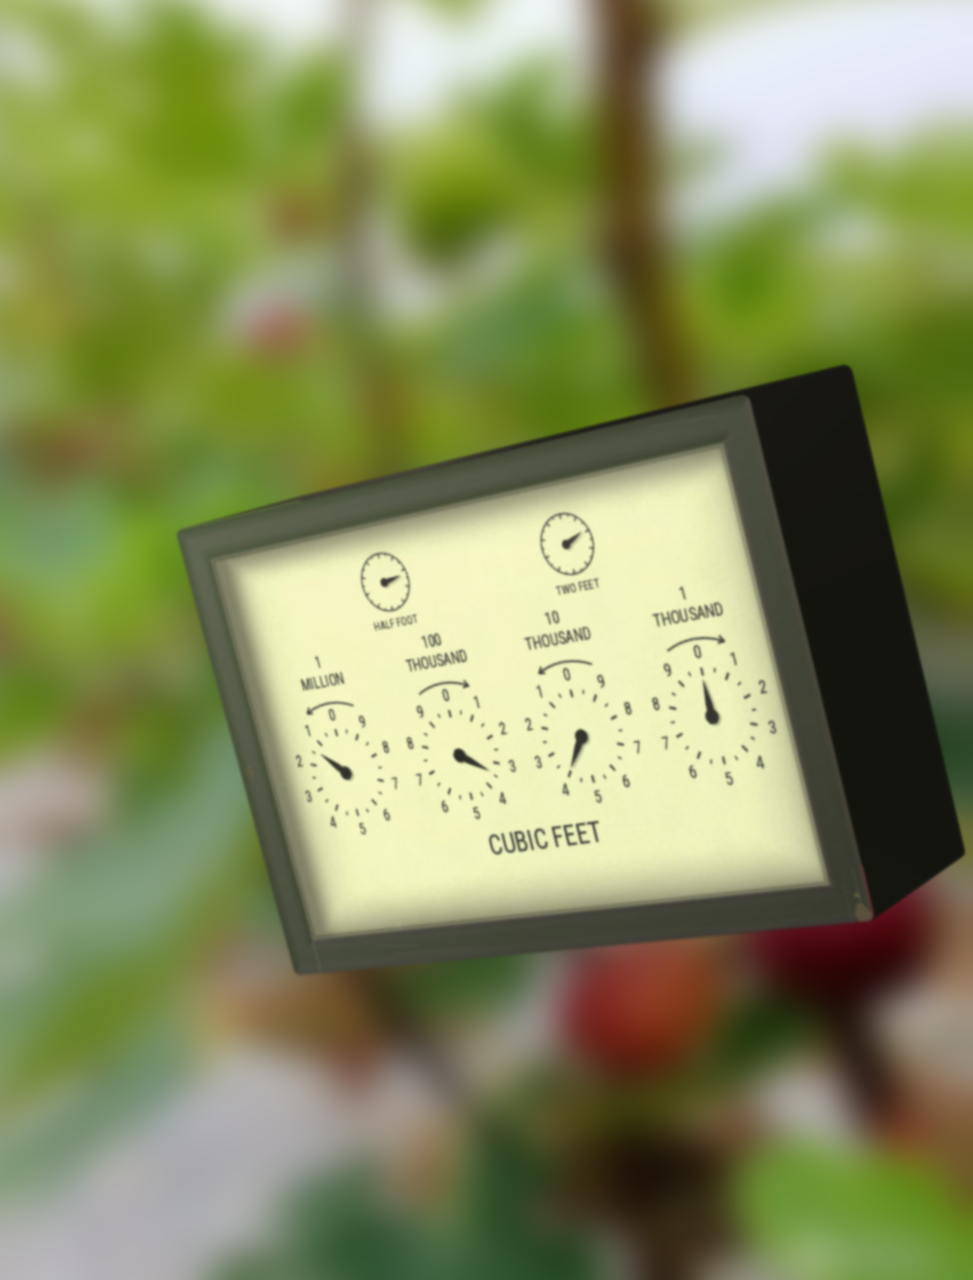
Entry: 134000 ft³
